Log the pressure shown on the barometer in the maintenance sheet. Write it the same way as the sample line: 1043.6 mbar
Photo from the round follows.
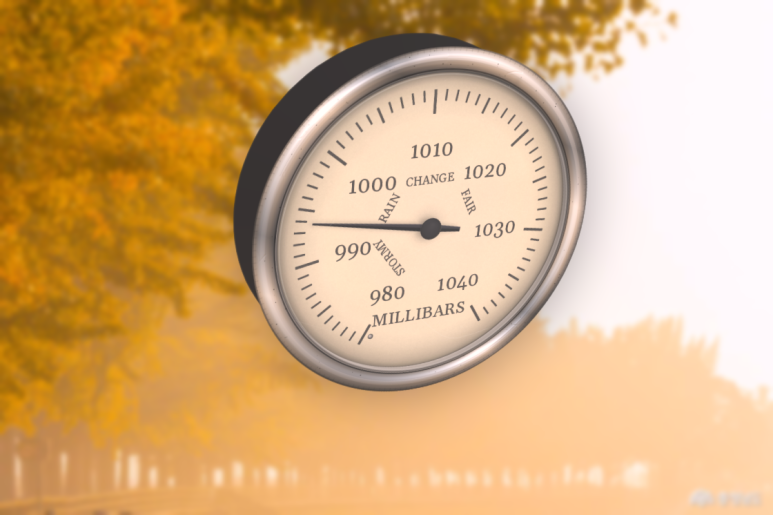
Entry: 994 mbar
